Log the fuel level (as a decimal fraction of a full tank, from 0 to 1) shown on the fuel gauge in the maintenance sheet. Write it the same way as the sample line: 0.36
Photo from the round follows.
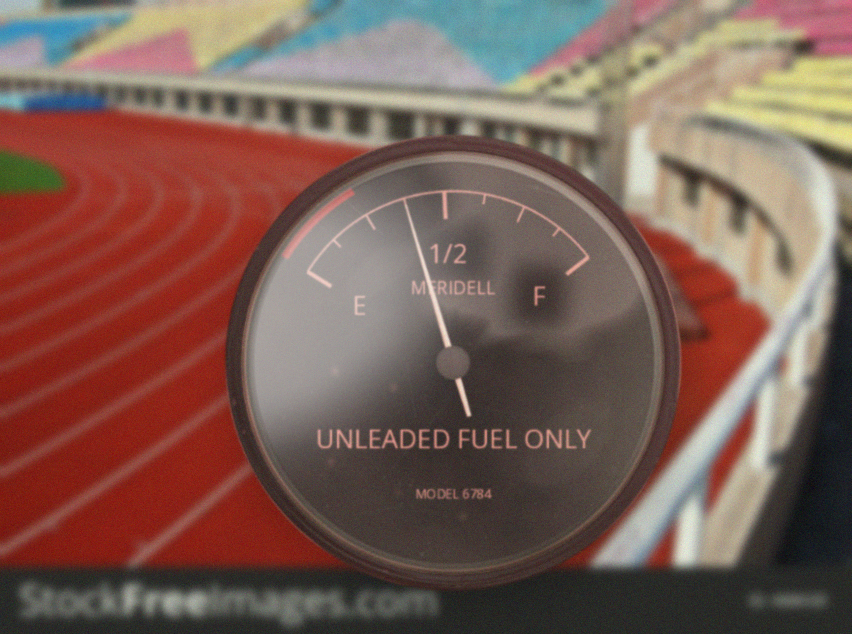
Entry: 0.375
